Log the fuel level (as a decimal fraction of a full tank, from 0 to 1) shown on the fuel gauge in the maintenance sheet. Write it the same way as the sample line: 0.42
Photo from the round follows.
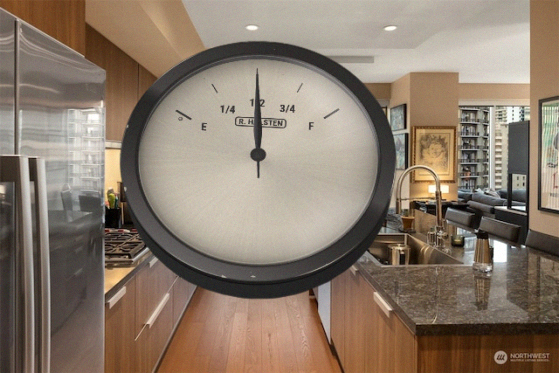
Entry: 0.5
